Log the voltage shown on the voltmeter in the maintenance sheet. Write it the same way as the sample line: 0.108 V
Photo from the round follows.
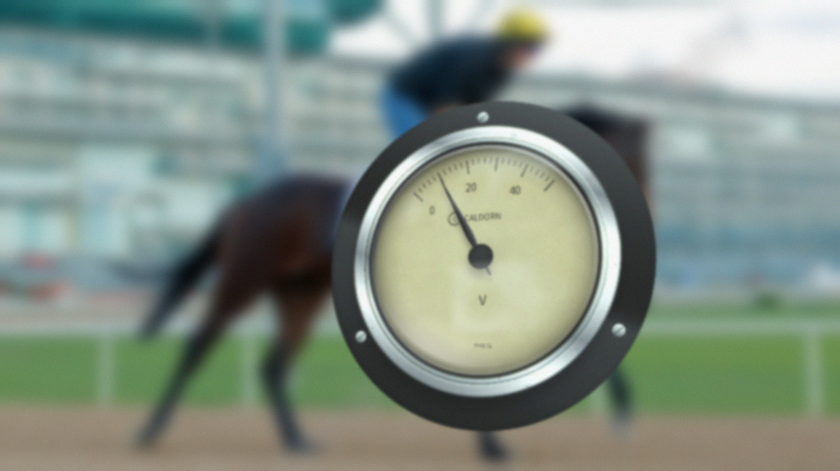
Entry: 10 V
